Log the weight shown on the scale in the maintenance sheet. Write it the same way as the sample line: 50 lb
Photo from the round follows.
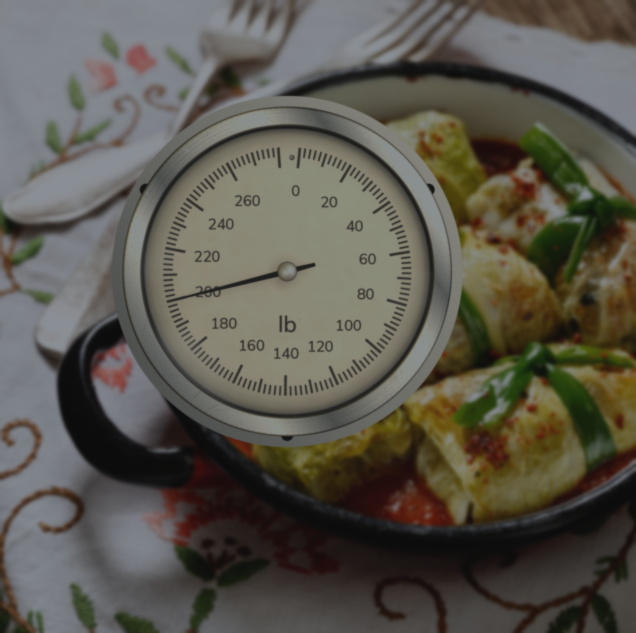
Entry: 200 lb
